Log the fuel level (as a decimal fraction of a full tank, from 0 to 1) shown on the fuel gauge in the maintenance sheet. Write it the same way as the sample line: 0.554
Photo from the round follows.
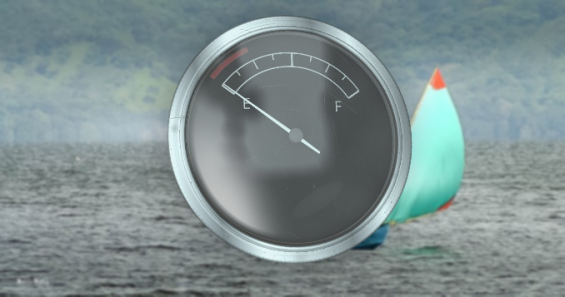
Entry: 0
